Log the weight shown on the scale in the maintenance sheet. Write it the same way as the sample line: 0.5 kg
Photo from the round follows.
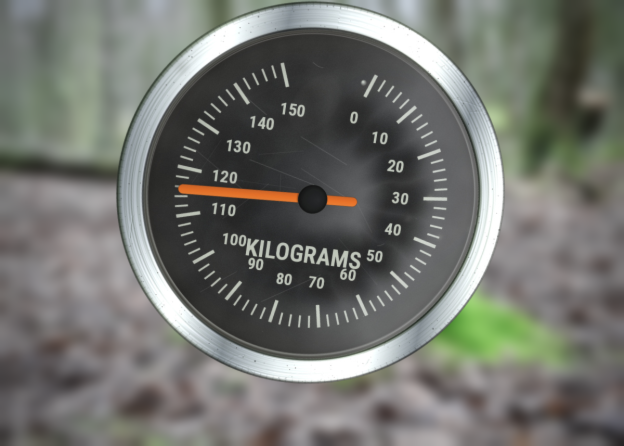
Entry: 116 kg
